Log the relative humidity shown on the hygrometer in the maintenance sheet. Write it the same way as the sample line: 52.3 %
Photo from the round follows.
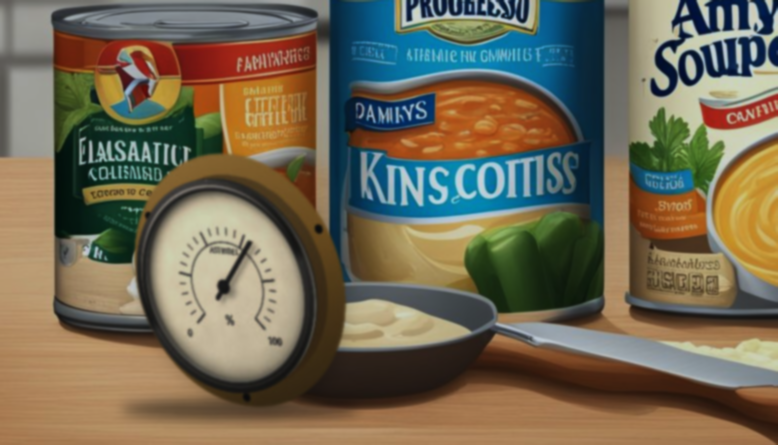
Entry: 64 %
